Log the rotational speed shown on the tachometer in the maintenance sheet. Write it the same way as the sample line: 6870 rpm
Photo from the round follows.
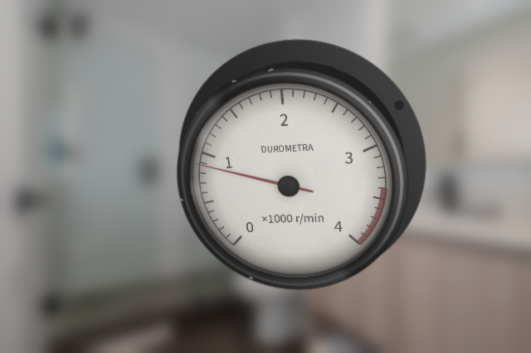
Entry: 900 rpm
